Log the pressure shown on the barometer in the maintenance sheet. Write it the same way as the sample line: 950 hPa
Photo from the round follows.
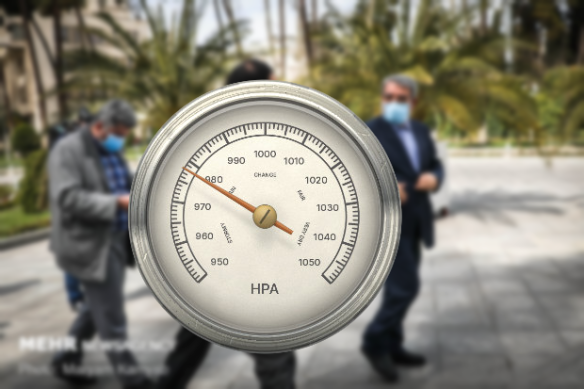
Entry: 978 hPa
